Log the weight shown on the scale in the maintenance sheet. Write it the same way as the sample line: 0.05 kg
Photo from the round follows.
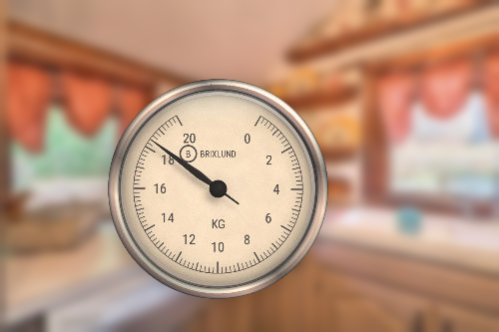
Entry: 18.4 kg
